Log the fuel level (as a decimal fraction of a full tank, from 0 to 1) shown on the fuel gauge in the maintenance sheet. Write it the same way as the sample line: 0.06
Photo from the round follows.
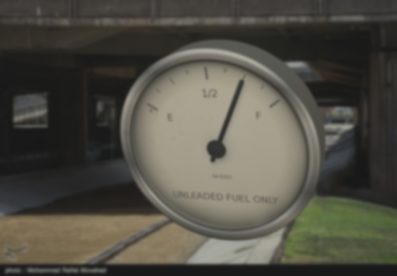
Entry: 0.75
